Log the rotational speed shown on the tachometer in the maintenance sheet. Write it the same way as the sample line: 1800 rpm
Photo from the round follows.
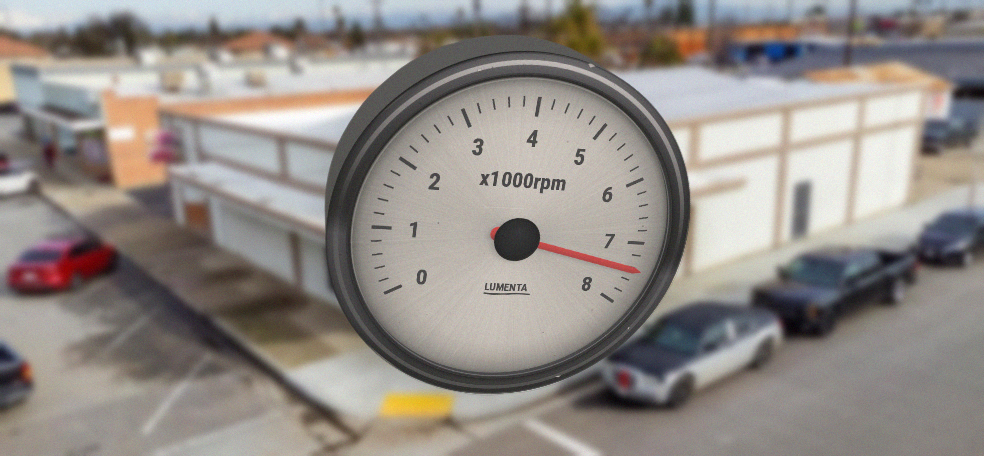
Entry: 7400 rpm
